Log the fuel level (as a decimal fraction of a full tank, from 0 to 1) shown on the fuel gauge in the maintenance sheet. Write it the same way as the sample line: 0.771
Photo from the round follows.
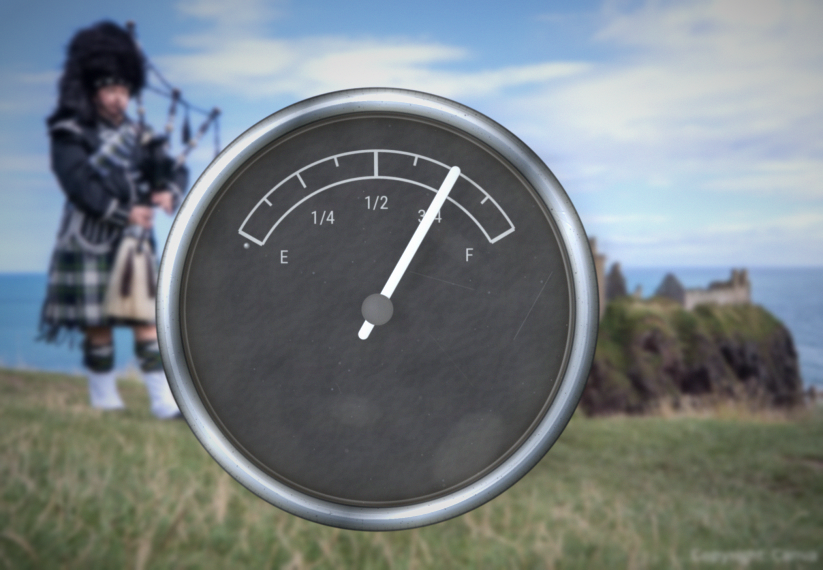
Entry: 0.75
